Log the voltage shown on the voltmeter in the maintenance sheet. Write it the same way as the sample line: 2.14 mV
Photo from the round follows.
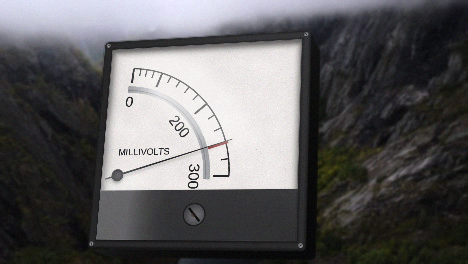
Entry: 260 mV
